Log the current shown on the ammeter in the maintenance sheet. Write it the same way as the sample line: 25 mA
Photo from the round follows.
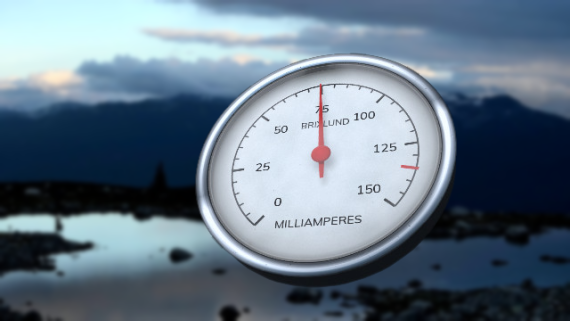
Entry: 75 mA
